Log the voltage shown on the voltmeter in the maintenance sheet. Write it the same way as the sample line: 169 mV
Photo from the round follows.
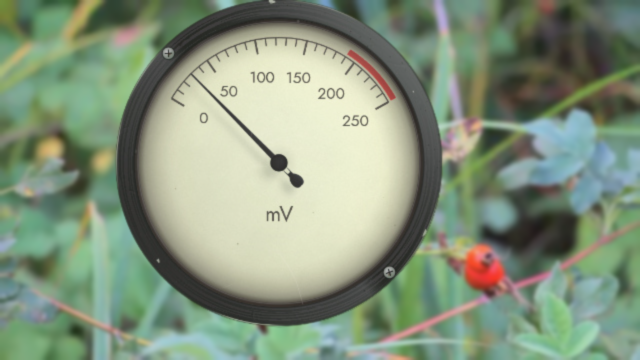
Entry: 30 mV
